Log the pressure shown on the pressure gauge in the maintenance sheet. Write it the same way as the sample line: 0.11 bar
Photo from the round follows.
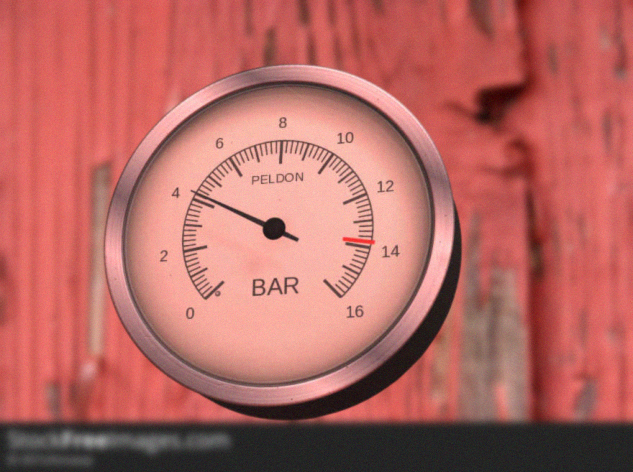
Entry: 4.2 bar
